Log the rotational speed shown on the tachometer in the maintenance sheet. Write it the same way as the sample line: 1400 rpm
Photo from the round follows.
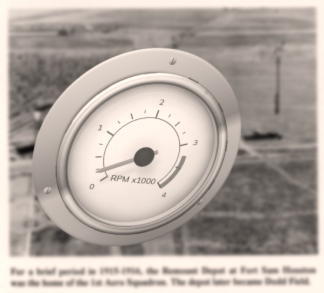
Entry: 250 rpm
